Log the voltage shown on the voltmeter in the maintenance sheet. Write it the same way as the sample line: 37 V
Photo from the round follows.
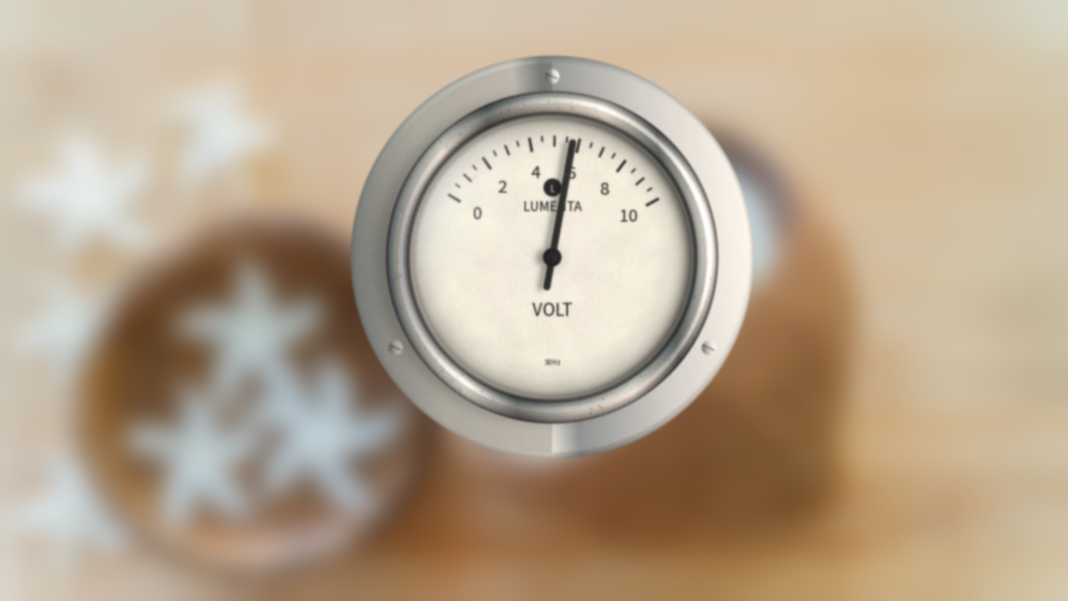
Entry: 5.75 V
